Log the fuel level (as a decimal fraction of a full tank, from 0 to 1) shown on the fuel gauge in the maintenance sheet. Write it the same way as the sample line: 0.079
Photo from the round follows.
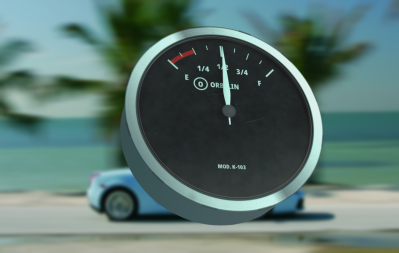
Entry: 0.5
